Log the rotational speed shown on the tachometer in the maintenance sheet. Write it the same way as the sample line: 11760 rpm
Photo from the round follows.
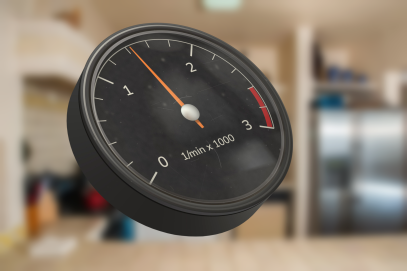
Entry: 1400 rpm
